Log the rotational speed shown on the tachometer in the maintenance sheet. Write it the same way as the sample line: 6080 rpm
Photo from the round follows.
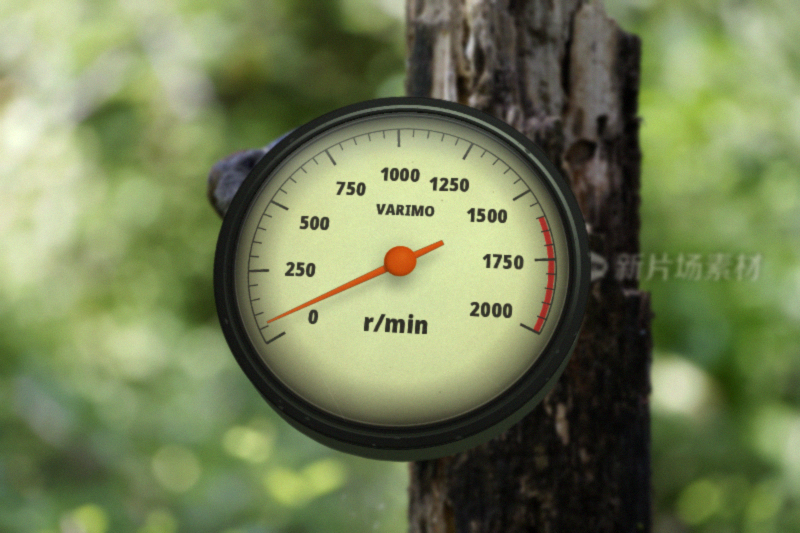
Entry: 50 rpm
